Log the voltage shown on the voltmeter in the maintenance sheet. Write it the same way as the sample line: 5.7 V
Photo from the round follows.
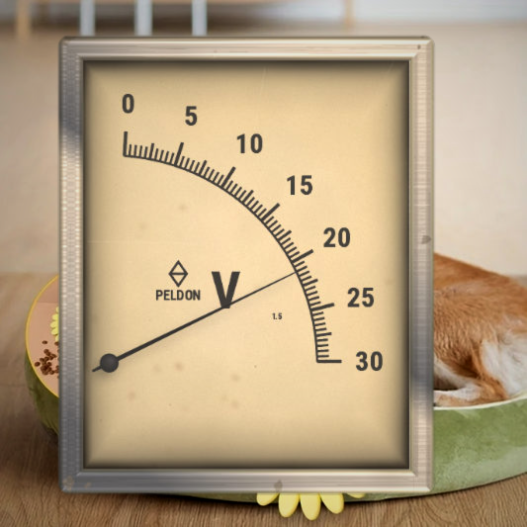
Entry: 21 V
